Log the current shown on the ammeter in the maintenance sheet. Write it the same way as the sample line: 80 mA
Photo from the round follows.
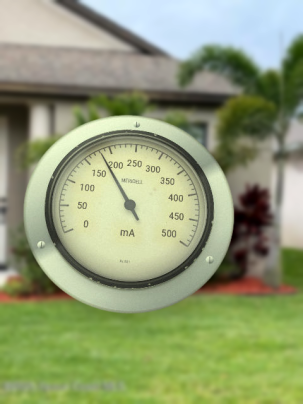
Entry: 180 mA
